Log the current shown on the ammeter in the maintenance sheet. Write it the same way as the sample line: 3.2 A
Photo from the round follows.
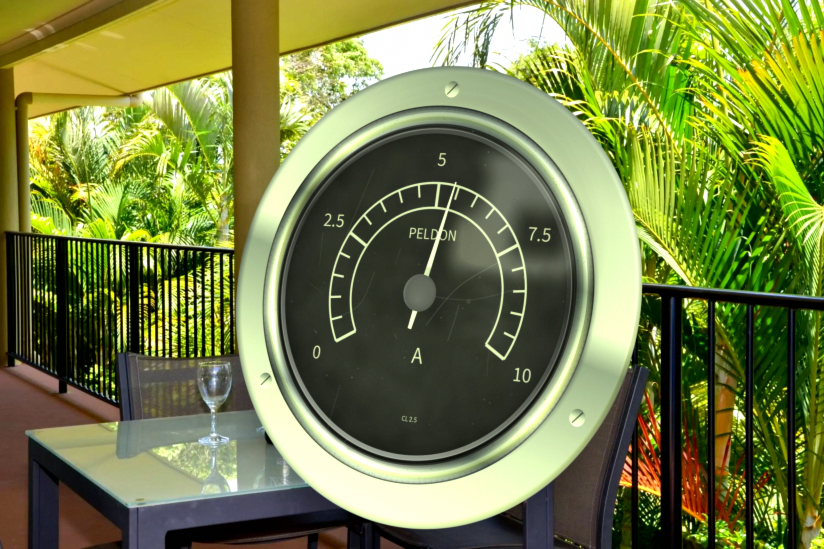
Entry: 5.5 A
